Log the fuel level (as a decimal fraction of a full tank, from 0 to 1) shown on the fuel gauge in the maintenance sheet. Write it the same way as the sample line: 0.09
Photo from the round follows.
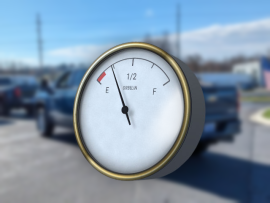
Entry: 0.25
